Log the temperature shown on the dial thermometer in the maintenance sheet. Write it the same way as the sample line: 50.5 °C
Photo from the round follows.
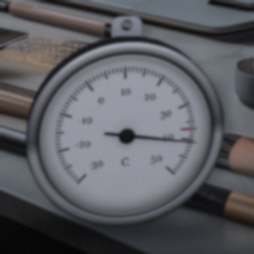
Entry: 40 °C
